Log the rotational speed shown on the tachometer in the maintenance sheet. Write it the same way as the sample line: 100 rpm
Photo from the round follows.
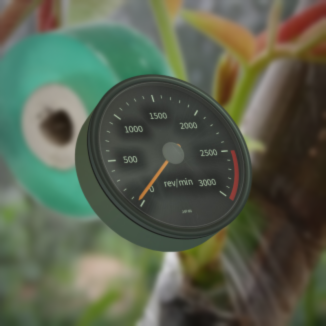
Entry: 50 rpm
